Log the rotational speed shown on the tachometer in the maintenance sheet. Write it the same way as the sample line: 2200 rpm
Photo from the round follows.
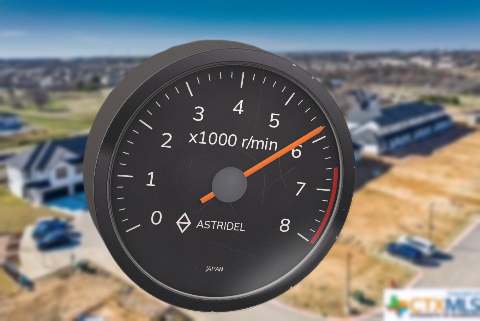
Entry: 5800 rpm
